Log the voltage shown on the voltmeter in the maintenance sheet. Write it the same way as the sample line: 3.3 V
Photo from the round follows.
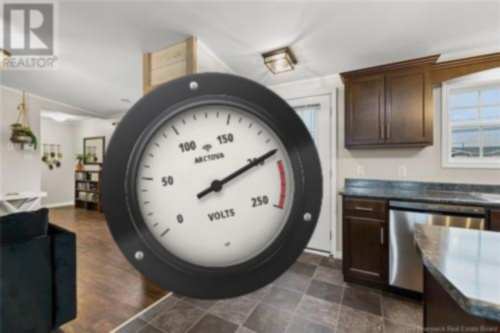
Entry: 200 V
